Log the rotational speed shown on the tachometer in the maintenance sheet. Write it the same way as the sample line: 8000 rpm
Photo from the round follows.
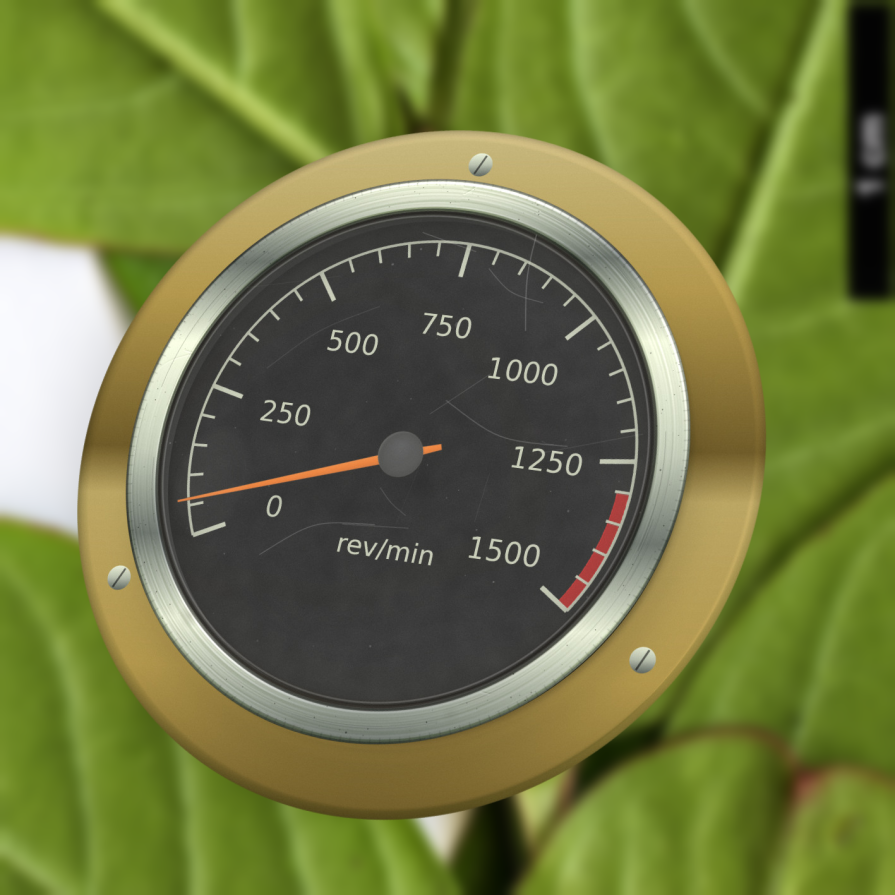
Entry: 50 rpm
